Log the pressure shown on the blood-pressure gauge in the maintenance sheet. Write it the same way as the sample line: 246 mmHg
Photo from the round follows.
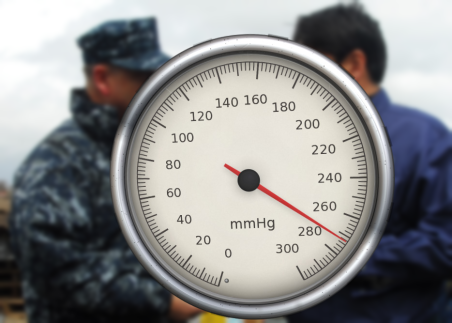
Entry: 272 mmHg
